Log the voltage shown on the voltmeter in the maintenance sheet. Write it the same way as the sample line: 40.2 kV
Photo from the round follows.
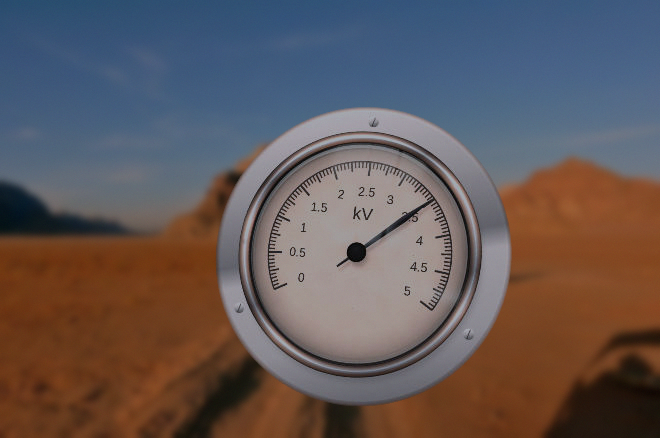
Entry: 3.5 kV
